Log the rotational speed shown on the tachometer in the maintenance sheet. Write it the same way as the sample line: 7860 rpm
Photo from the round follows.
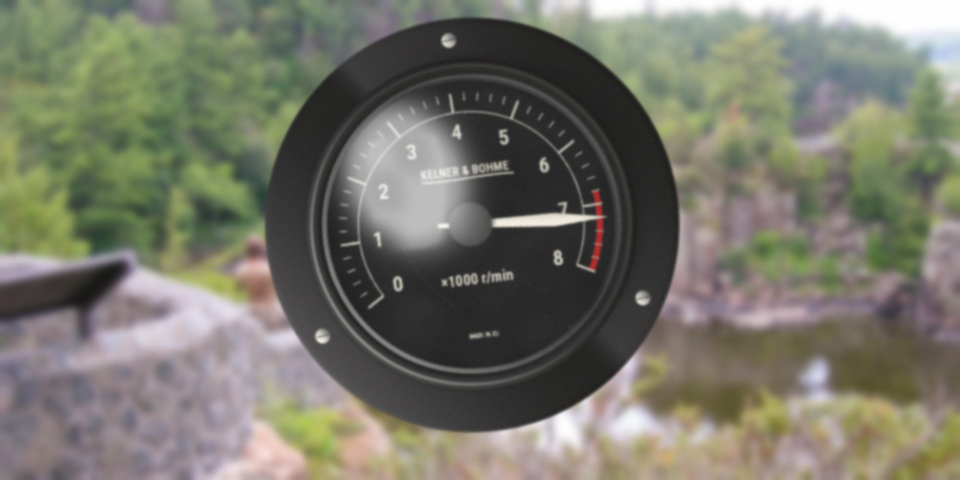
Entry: 7200 rpm
